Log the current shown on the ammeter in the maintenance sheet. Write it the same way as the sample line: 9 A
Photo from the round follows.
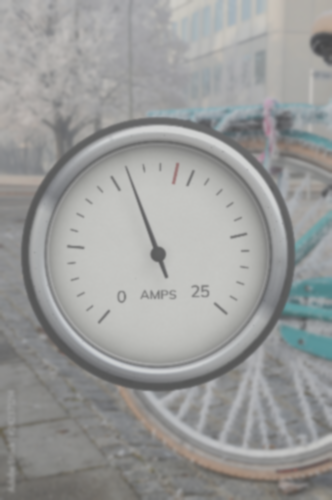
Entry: 11 A
